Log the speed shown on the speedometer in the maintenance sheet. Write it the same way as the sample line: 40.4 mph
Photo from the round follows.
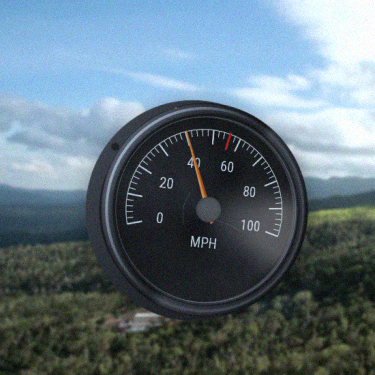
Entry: 40 mph
